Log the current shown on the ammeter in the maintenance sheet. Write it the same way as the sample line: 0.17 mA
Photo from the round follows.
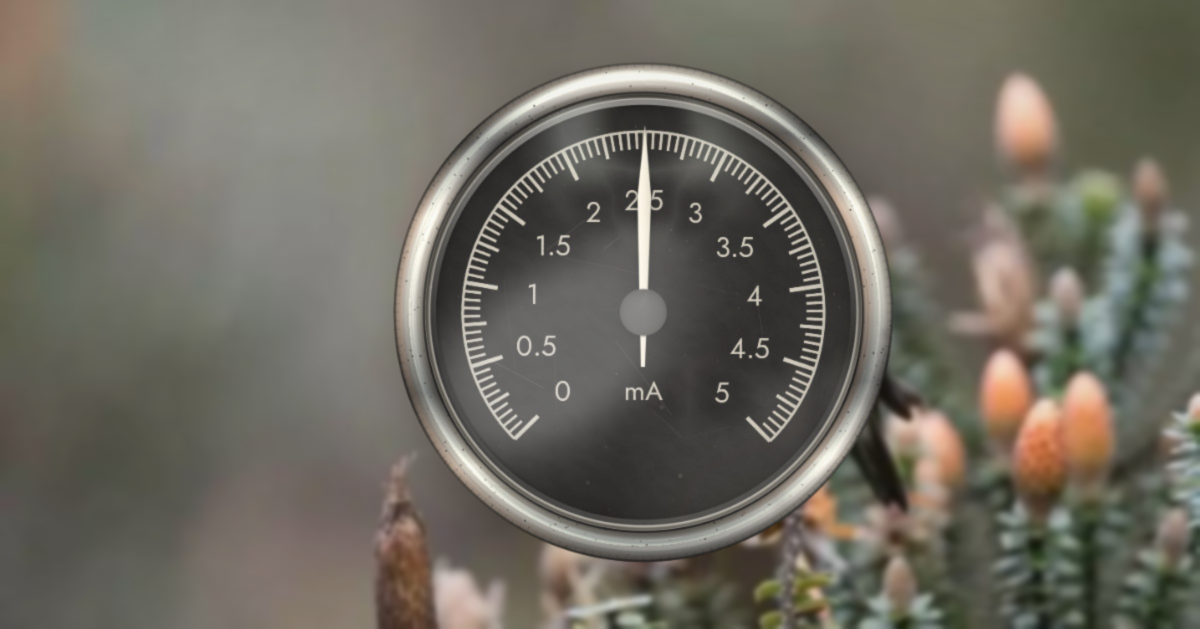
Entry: 2.5 mA
